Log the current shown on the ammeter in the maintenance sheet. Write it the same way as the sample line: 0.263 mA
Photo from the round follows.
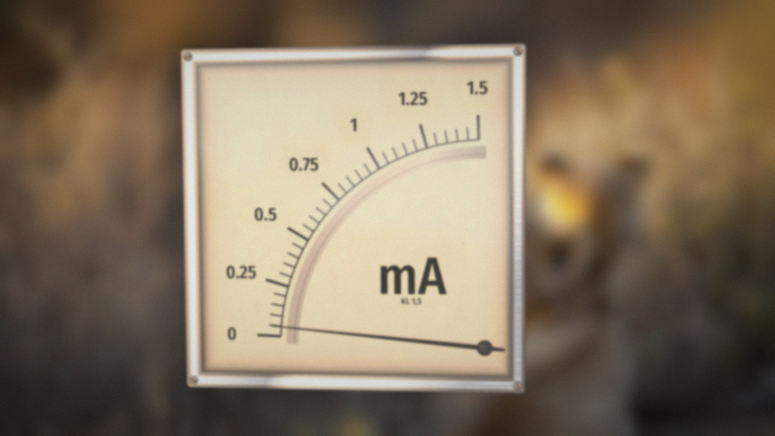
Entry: 0.05 mA
